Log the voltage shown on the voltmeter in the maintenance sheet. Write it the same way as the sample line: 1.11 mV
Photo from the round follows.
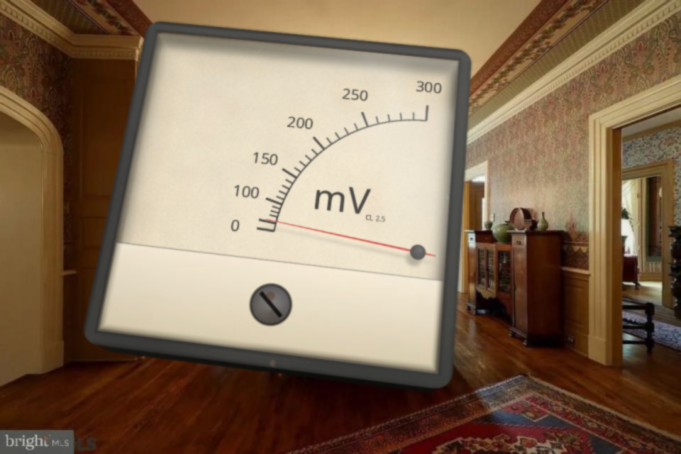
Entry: 50 mV
